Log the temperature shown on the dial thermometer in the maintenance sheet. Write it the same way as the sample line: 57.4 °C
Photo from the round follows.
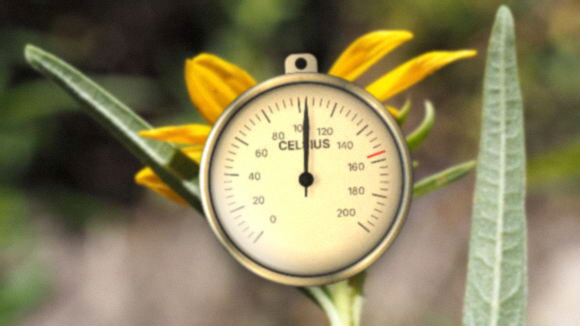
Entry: 104 °C
